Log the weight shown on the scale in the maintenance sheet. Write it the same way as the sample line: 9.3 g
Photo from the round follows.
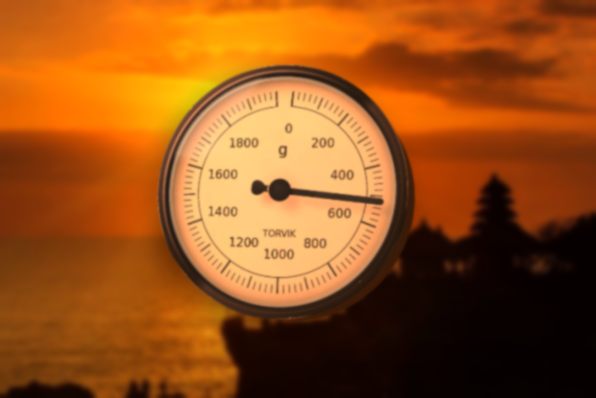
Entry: 520 g
